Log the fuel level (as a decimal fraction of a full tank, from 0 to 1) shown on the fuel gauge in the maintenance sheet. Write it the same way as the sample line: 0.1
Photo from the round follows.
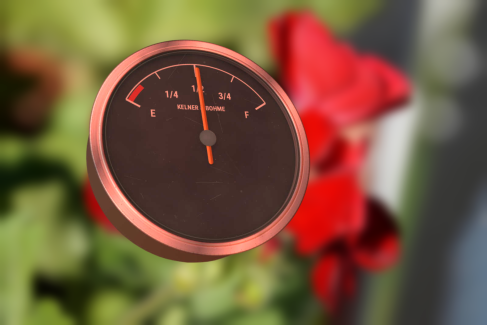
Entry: 0.5
